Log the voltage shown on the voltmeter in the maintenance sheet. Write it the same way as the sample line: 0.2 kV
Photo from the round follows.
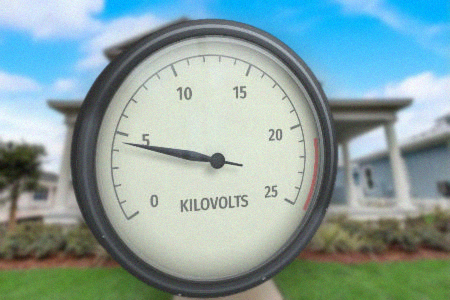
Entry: 4.5 kV
